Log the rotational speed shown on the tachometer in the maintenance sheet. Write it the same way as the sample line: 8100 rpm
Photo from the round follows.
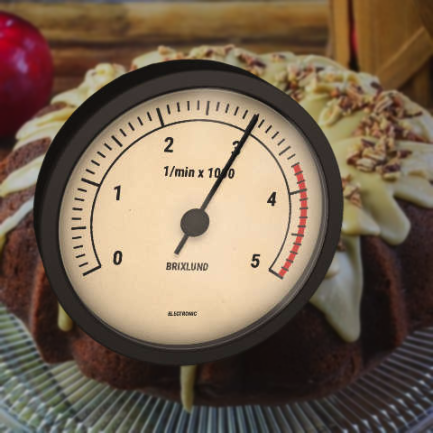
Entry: 3000 rpm
